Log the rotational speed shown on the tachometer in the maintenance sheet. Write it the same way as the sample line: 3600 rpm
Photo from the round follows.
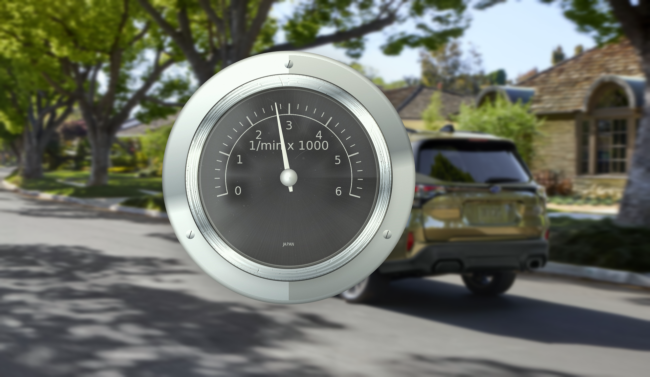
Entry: 2700 rpm
